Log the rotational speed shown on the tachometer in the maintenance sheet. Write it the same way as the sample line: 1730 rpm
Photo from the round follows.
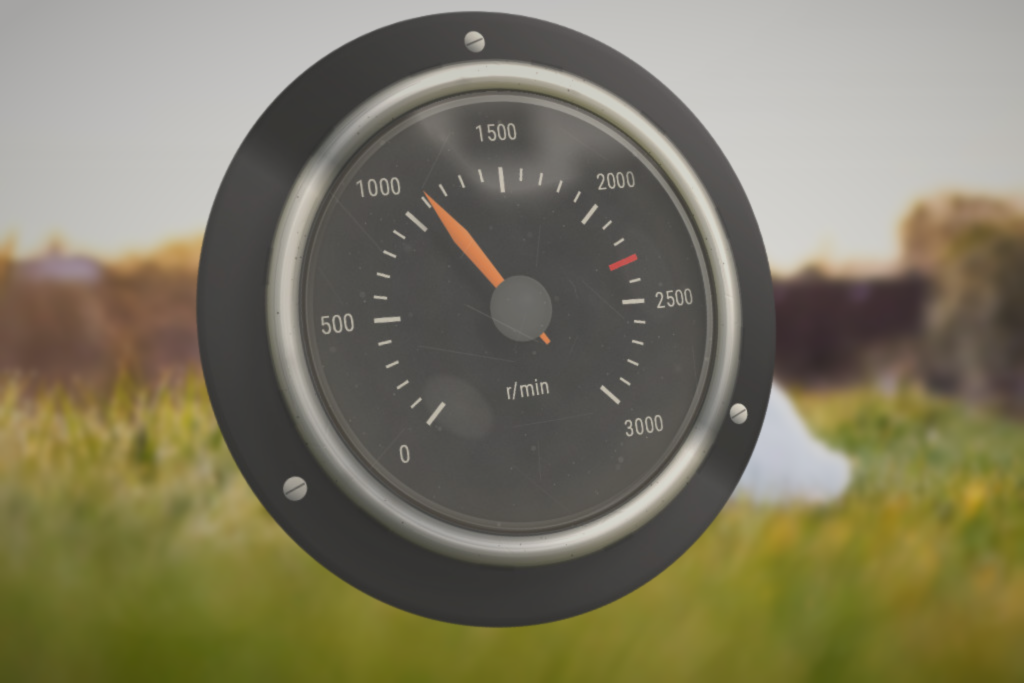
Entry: 1100 rpm
